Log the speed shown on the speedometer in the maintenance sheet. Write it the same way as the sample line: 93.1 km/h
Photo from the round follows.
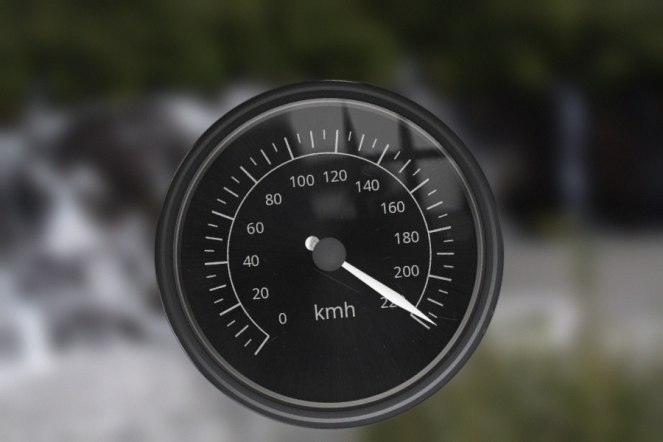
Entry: 217.5 km/h
